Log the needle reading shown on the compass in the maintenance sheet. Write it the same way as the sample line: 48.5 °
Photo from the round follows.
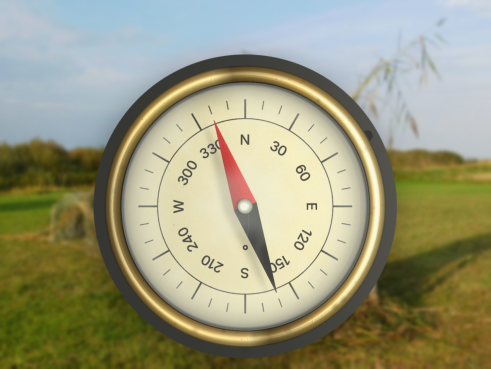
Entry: 340 °
